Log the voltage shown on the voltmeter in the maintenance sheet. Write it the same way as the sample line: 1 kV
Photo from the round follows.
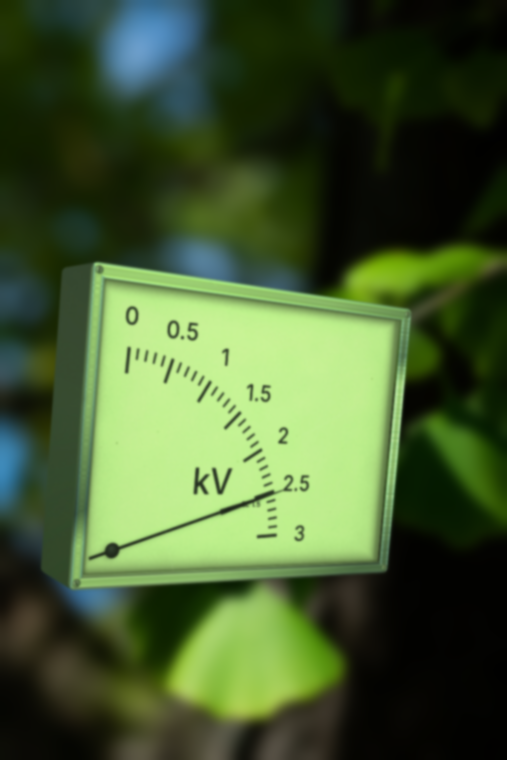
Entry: 2.5 kV
